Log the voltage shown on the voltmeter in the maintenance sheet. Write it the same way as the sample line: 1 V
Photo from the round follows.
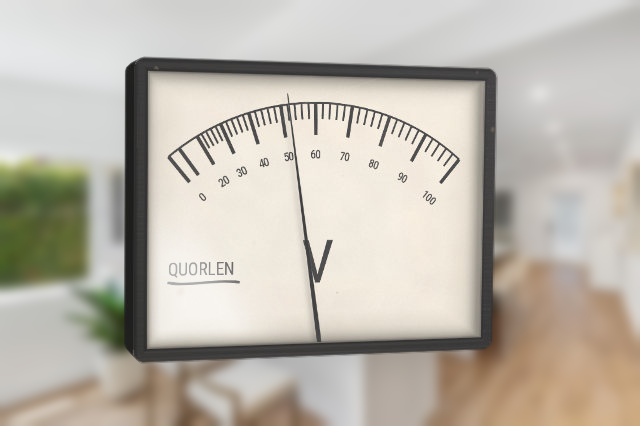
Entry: 52 V
